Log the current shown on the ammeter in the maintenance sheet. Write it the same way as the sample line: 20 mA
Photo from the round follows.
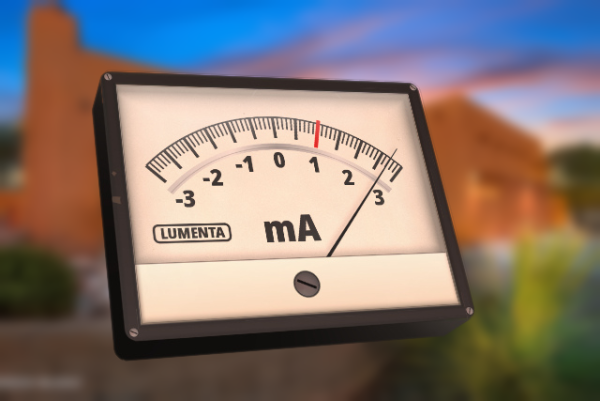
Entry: 2.7 mA
